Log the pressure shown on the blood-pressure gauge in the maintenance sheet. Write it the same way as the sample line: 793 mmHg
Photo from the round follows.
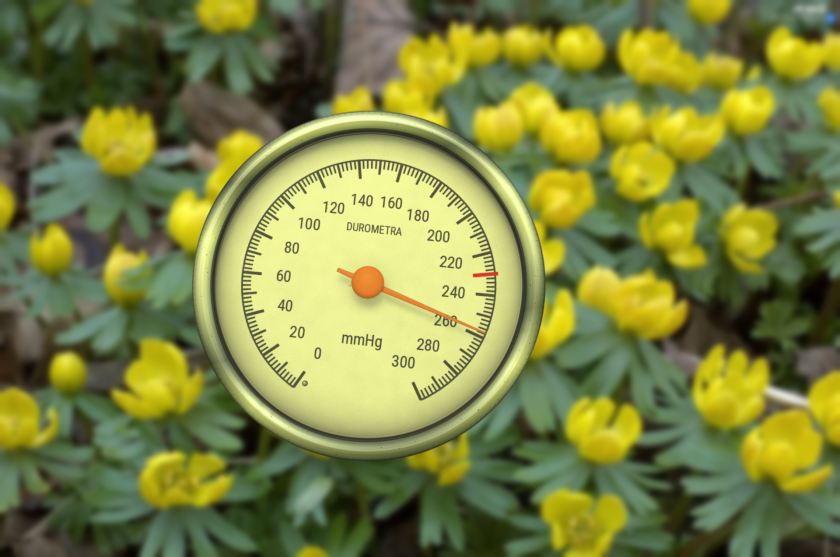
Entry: 258 mmHg
